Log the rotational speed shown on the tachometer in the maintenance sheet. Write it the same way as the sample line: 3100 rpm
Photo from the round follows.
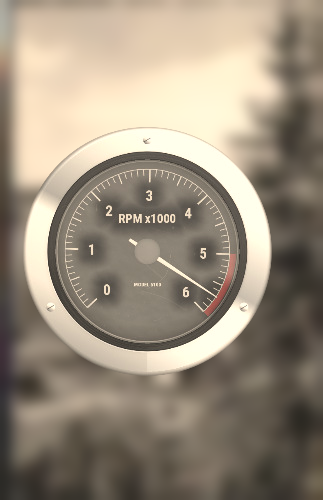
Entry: 5700 rpm
